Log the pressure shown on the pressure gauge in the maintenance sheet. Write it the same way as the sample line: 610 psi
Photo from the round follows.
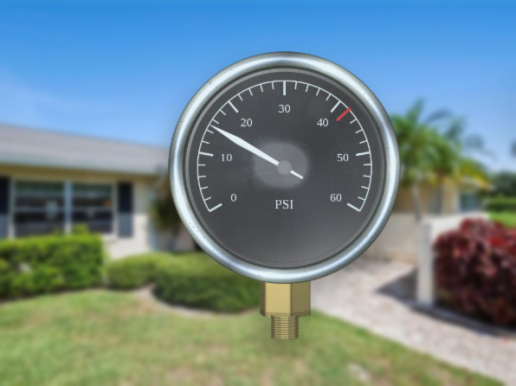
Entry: 15 psi
